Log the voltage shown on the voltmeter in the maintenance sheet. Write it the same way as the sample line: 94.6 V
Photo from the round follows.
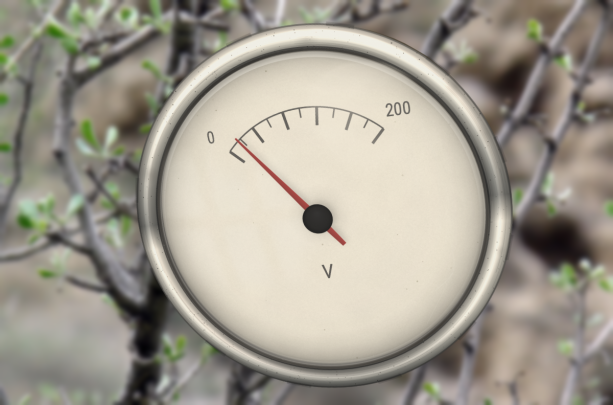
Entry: 20 V
